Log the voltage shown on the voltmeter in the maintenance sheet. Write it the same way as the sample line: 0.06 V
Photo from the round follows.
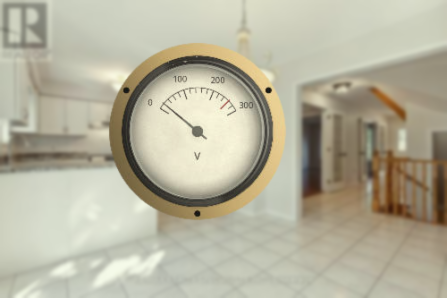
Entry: 20 V
